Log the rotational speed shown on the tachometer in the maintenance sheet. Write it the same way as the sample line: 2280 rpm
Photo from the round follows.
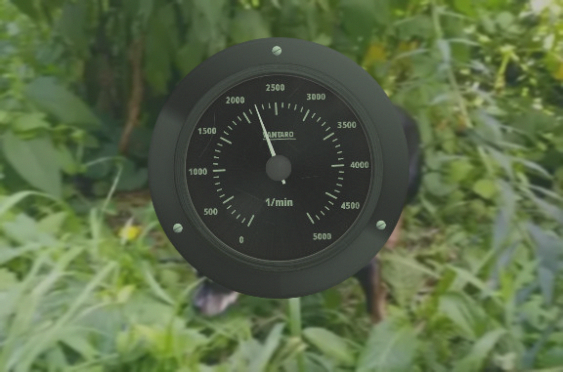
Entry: 2200 rpm
